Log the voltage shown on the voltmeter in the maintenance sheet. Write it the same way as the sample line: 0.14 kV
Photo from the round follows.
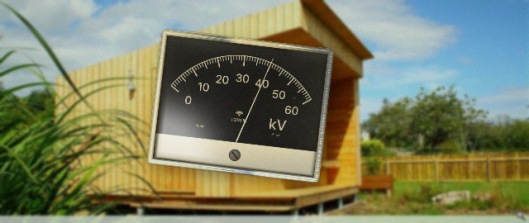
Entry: 40 kV
